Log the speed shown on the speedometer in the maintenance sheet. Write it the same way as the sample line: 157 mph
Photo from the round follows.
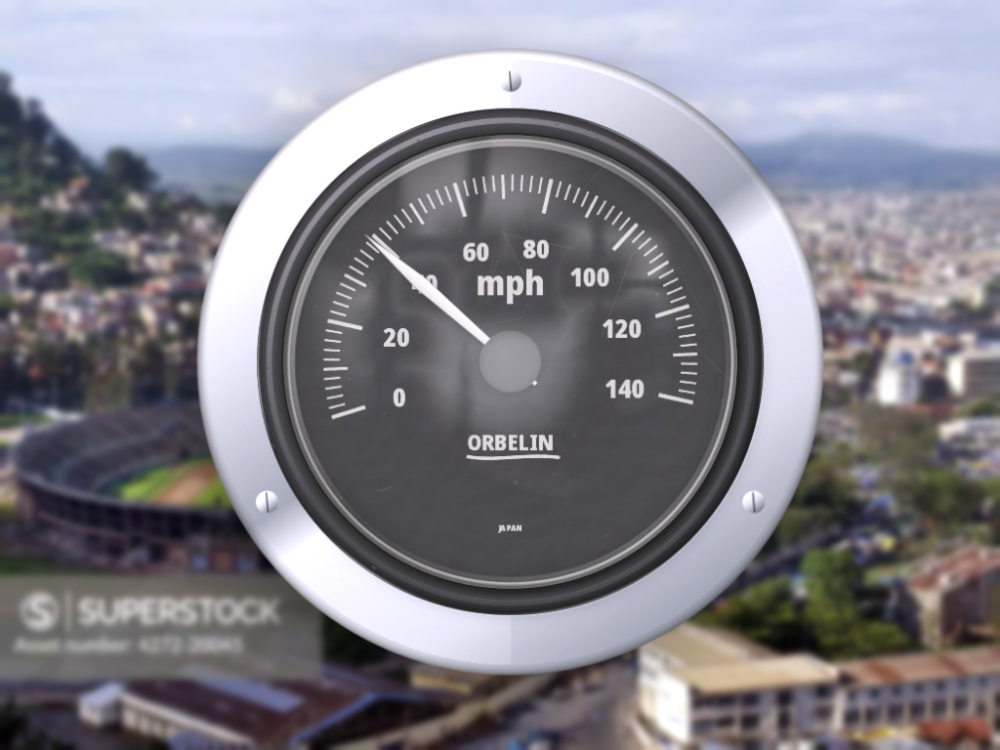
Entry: 39 mph
